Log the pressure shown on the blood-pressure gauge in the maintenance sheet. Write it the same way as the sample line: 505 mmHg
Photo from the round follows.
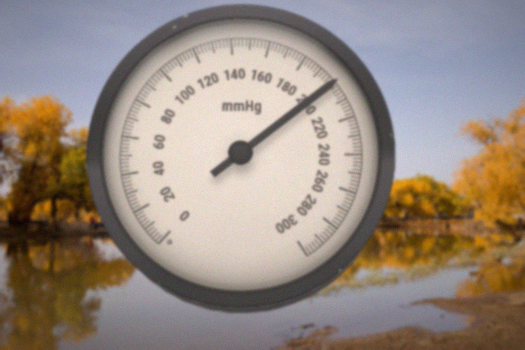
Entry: 200 mmHg
